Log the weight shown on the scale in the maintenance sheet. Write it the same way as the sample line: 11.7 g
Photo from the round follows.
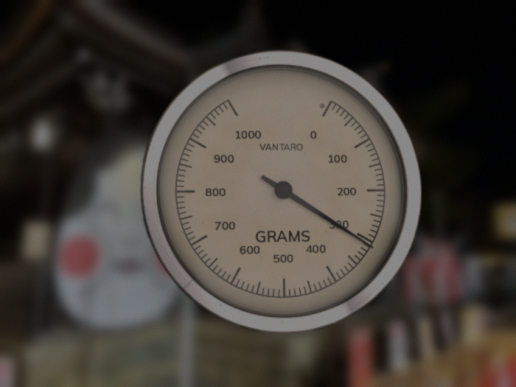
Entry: 310 g
